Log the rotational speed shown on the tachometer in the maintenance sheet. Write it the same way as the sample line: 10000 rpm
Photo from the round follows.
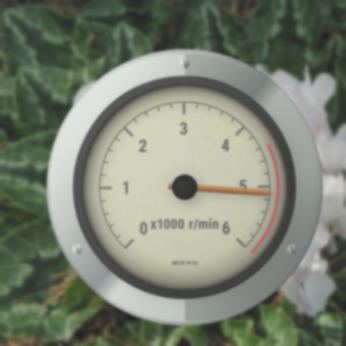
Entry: 5100 rpm
